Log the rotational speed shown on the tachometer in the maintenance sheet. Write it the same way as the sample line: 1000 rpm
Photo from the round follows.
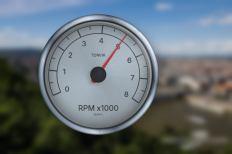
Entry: 5000 rpm
